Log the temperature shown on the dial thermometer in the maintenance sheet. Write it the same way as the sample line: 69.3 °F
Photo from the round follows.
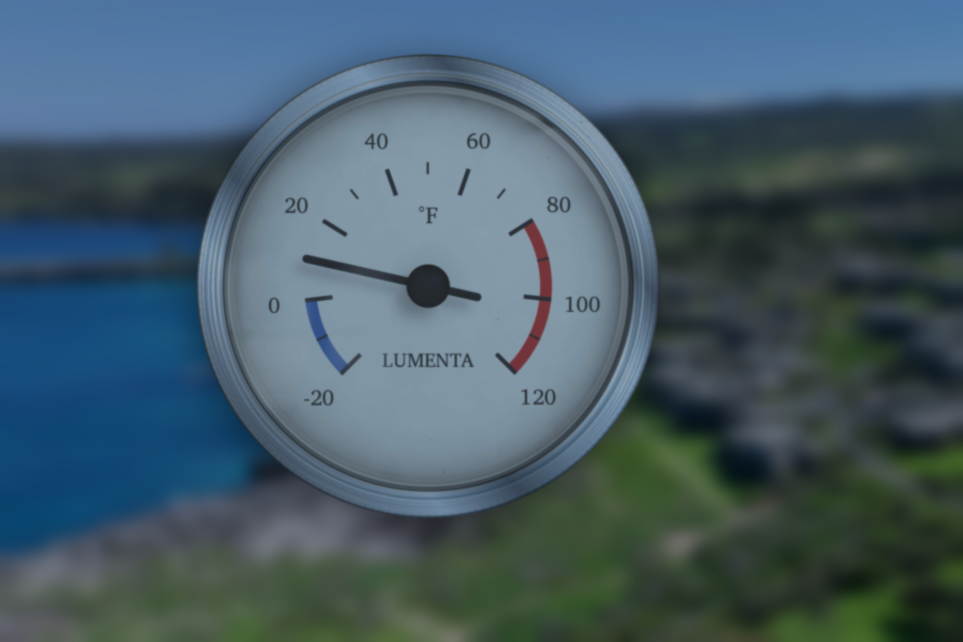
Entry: 10 °F
